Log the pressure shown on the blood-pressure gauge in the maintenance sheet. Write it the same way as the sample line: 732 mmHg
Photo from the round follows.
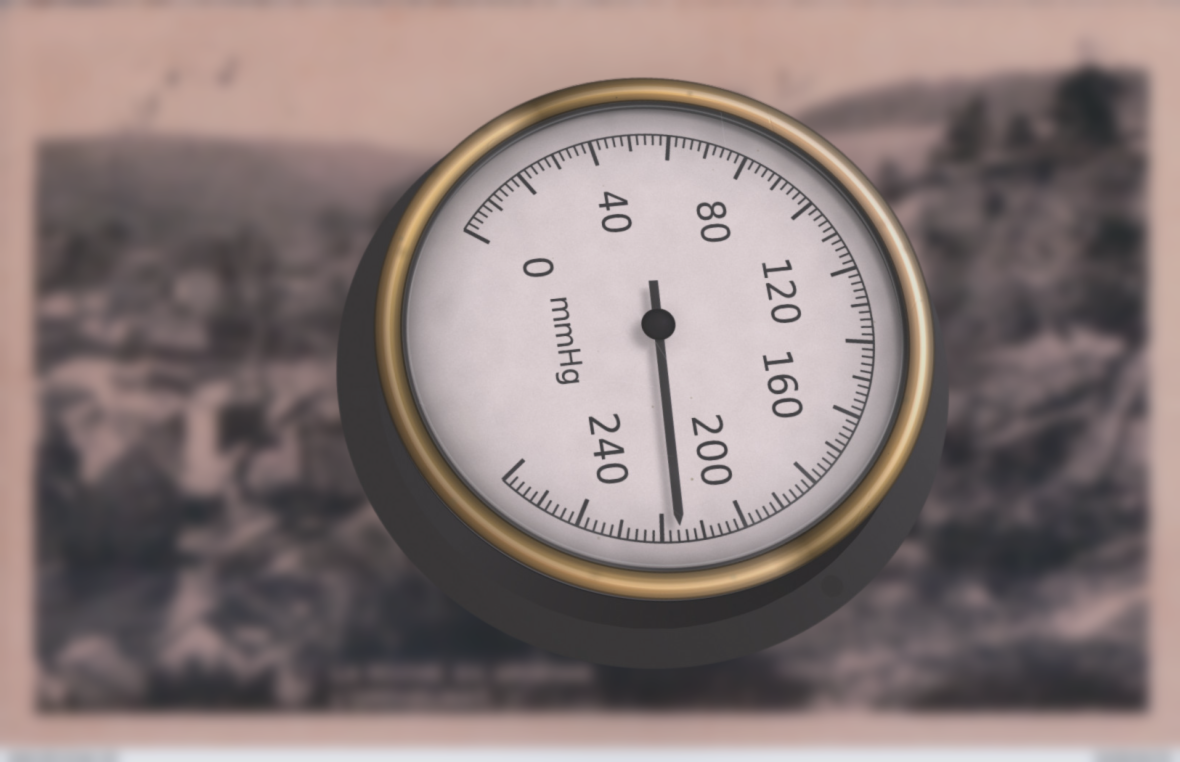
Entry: 216 mmHg
